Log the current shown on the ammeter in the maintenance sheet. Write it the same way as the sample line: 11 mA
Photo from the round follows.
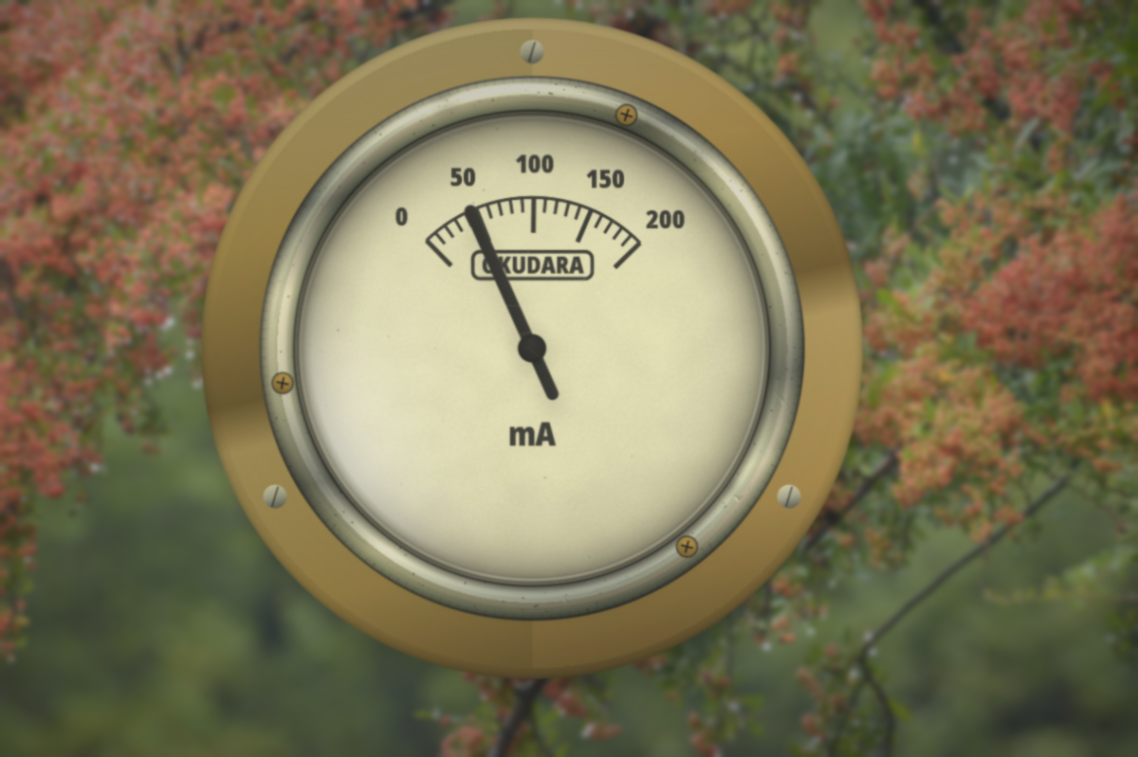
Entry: 45 mA
